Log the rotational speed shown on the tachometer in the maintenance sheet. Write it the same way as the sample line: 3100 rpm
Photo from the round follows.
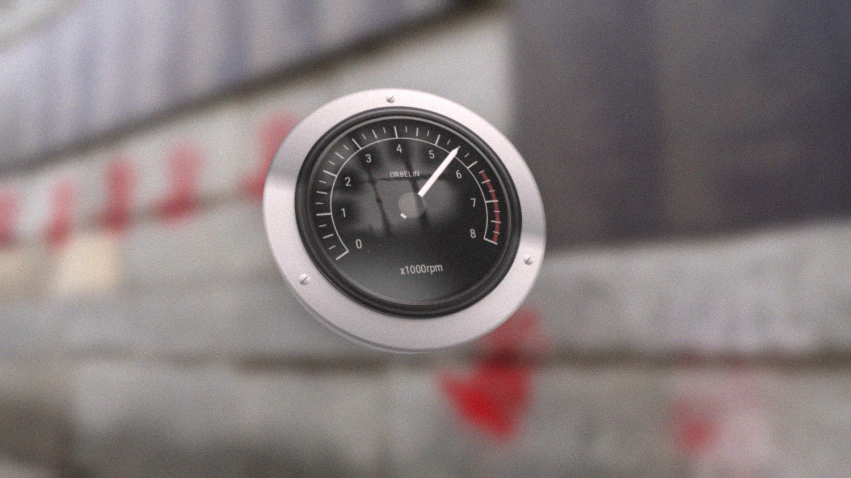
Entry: 5500 rpm
